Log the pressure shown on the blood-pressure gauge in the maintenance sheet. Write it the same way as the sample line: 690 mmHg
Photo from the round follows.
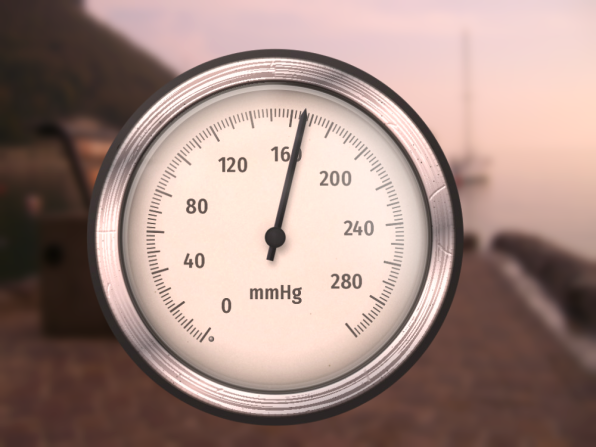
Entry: 166 mmHg
